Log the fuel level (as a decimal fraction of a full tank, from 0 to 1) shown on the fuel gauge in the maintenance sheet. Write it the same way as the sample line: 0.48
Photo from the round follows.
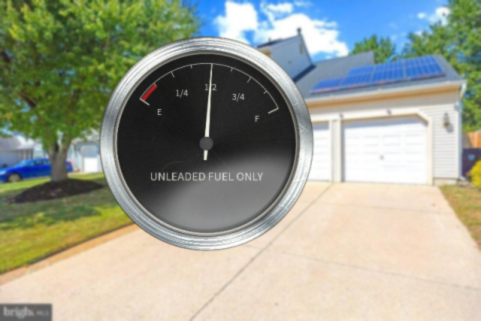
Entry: 0.5
